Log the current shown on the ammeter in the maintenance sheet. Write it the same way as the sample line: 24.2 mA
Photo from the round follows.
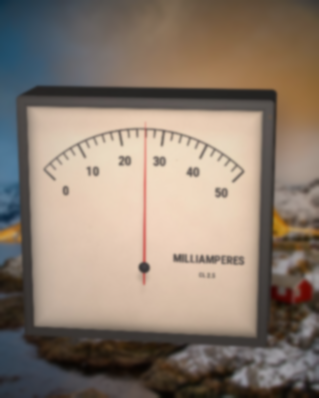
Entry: 26 mA
